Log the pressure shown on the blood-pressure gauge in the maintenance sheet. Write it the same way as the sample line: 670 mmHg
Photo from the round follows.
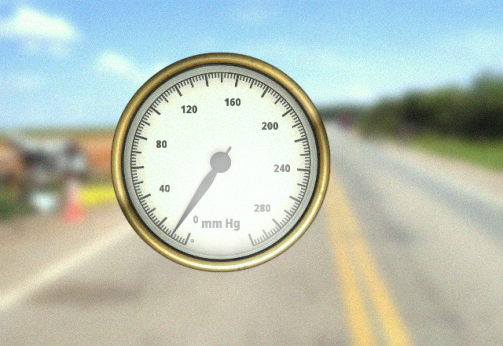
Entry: 10 mmHg
